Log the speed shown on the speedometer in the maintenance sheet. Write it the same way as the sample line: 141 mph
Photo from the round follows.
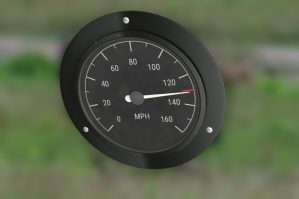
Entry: 130 mph
